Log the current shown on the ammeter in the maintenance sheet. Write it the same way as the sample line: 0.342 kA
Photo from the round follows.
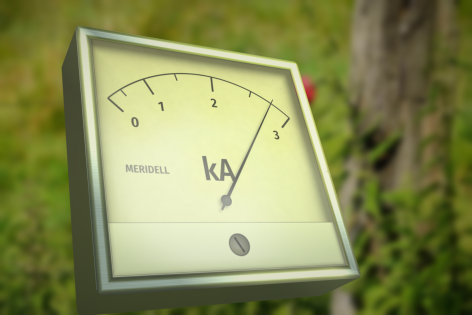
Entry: 2.75 kA
